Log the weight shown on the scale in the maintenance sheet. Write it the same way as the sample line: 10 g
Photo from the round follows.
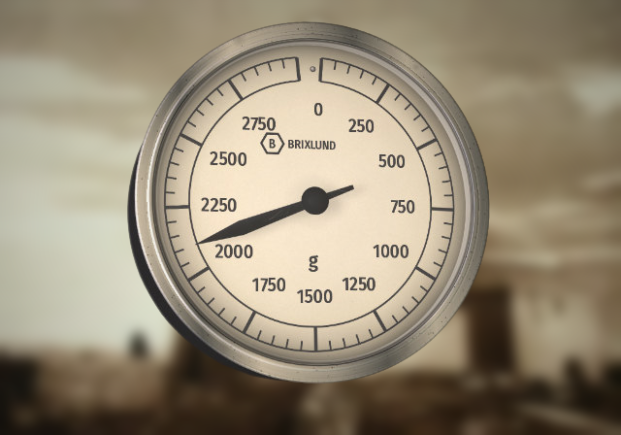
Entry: 2100 g
